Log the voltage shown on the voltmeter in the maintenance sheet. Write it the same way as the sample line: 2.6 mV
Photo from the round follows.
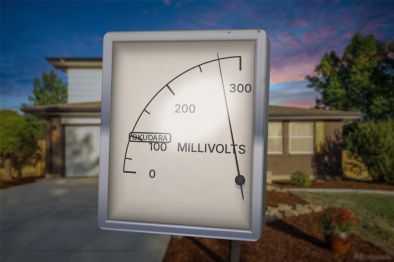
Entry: 275 mV
